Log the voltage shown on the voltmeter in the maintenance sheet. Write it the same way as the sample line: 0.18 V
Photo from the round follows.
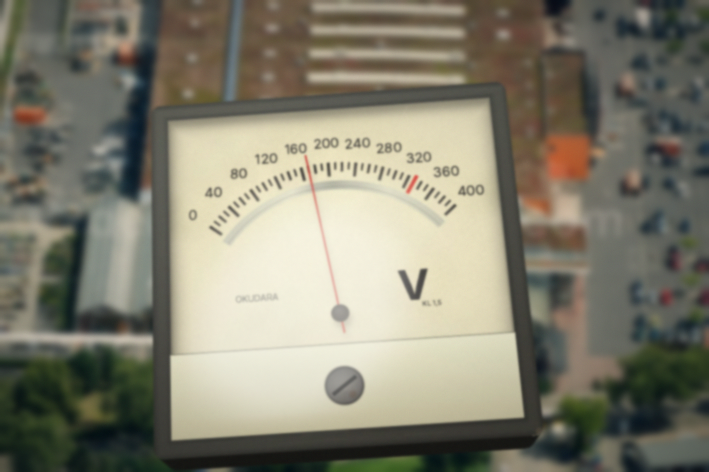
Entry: 170 V
